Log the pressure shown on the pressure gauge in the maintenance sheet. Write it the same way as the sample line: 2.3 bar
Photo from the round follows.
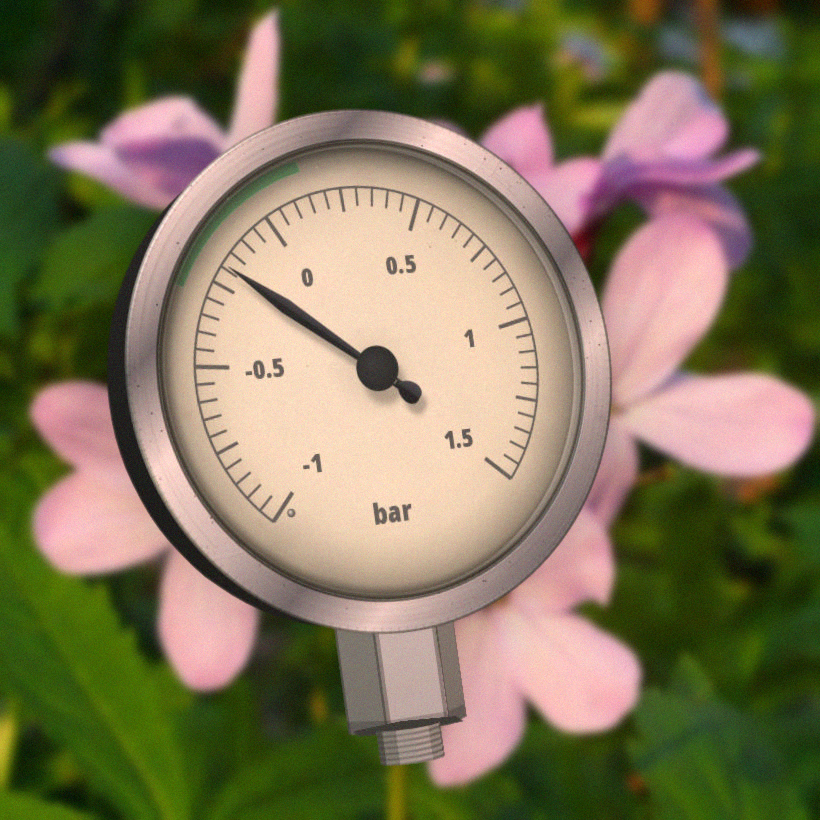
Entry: -0.2 bar
